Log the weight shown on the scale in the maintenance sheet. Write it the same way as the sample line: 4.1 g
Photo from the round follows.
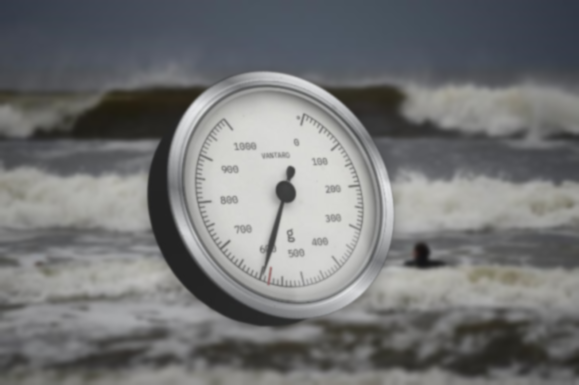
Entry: 600 g
